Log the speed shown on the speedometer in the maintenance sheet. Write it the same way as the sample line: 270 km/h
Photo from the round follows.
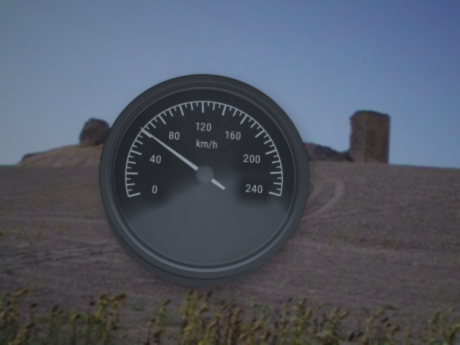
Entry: 60 km/h
